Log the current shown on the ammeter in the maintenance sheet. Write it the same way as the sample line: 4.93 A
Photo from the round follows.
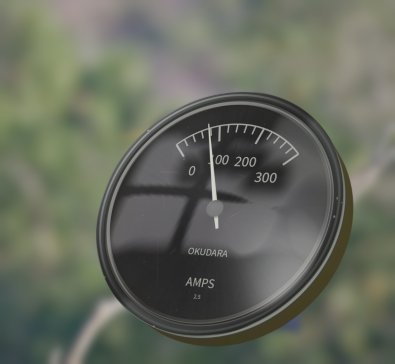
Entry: 80 A
